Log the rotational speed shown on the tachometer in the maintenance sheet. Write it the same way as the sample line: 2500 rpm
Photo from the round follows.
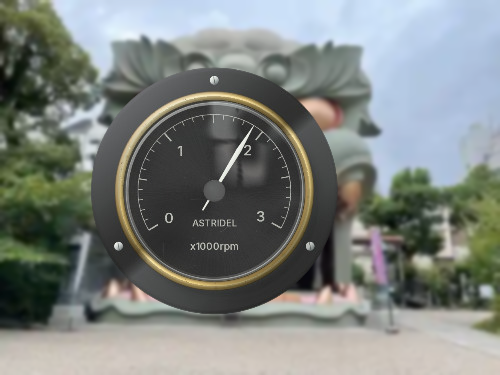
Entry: 1900 rpm
